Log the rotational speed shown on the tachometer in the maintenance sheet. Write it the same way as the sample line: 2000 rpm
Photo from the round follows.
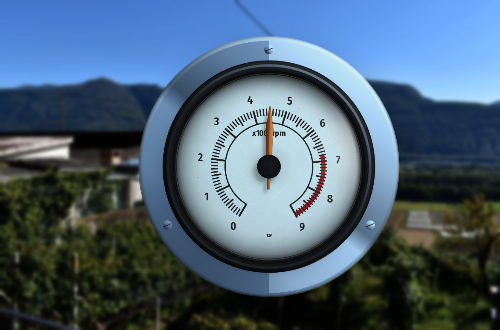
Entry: 4500 rpm
